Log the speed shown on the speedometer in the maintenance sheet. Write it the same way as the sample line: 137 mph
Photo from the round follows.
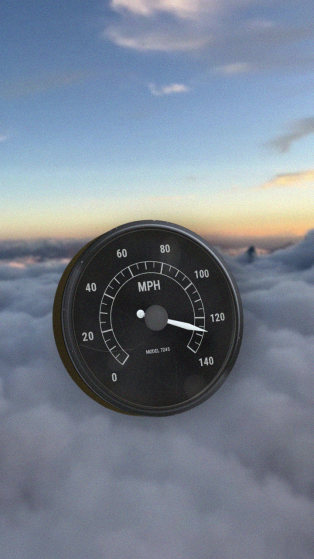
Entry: 127.5 mph
